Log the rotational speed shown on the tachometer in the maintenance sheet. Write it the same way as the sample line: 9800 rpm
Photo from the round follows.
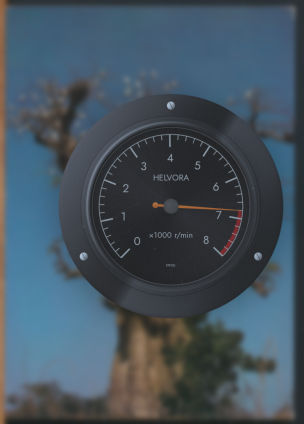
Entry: 6800 rpm
